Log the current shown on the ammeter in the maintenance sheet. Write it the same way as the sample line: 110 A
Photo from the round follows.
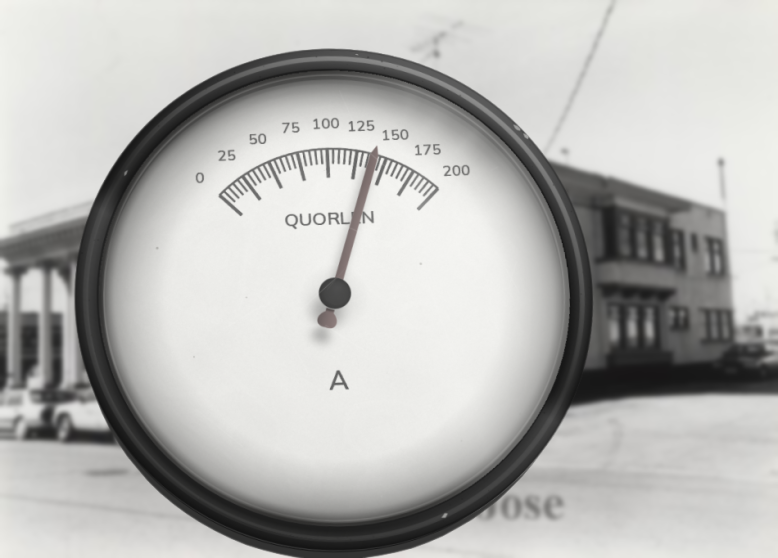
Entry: 140 A
